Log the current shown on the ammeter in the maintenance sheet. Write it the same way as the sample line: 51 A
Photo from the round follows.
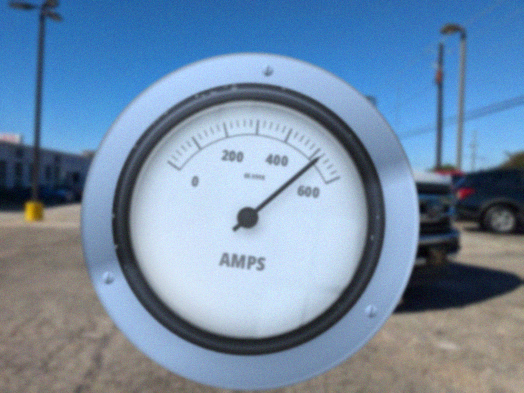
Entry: 520 A
